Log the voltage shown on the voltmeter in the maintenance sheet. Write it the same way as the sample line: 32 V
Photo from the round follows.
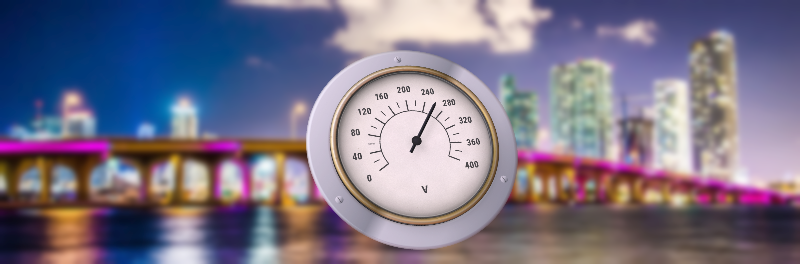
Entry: 260 V
